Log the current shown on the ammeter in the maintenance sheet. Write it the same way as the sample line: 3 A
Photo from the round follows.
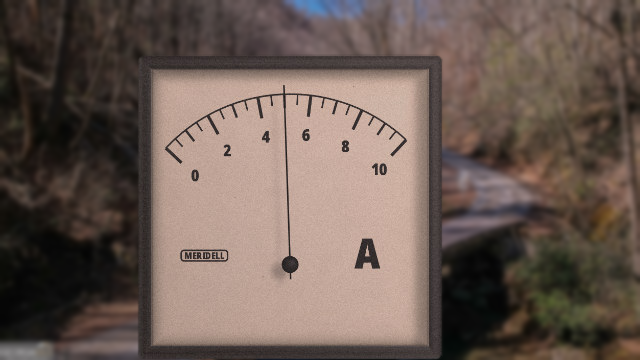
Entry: 5 A
